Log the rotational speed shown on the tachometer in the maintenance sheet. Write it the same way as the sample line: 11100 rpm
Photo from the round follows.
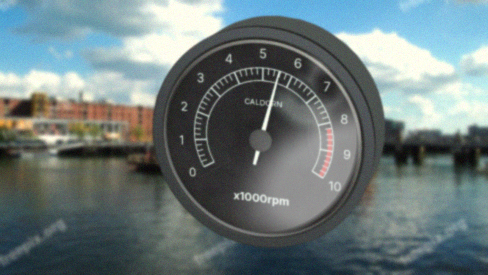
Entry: 5600 rpm
